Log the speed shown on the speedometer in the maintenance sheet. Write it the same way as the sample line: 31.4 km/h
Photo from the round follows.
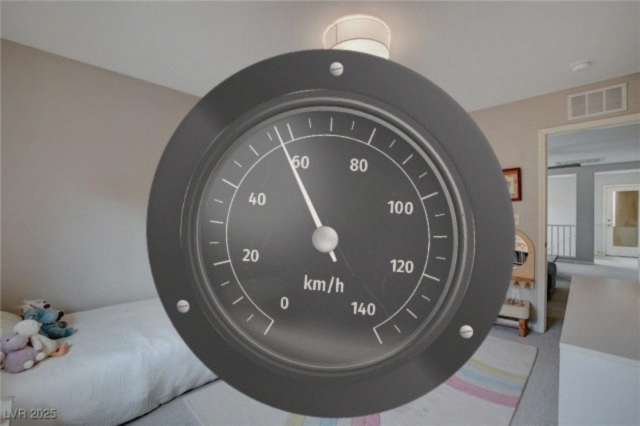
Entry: 57.5 km/h
